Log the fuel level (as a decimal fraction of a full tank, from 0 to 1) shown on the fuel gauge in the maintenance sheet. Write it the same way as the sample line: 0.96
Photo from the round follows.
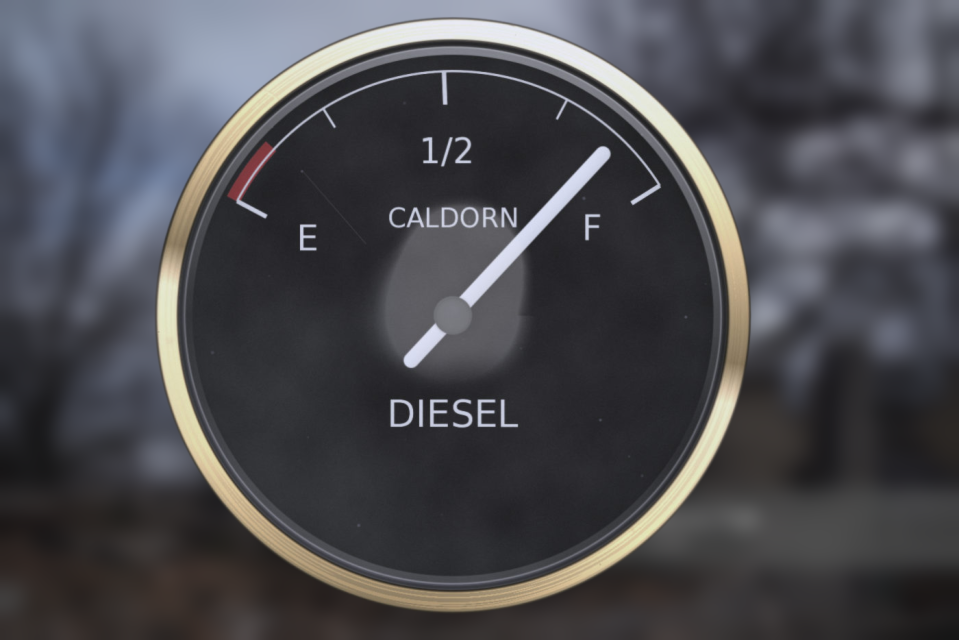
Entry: 0.875
